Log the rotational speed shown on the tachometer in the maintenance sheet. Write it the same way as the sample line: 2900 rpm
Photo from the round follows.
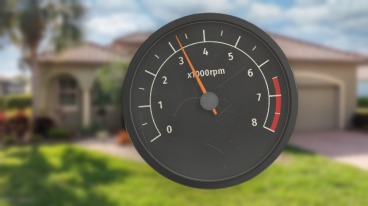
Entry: 3250 rpm
